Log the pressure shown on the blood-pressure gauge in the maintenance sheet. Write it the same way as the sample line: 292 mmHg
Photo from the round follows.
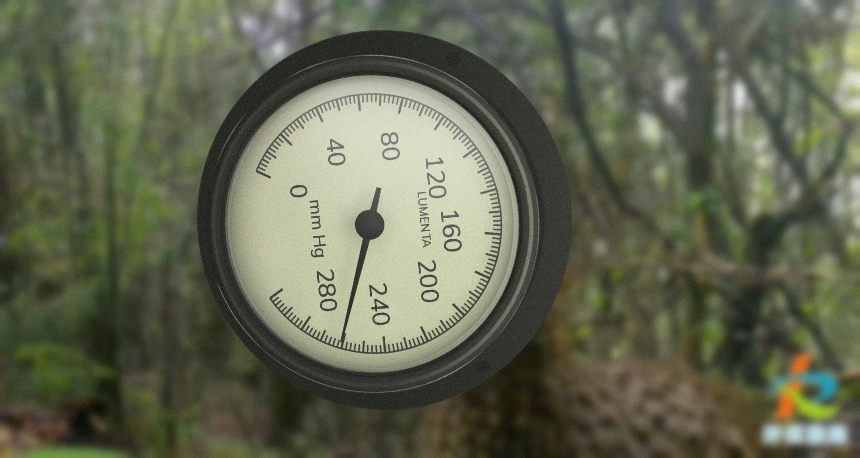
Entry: 260 mmHg
